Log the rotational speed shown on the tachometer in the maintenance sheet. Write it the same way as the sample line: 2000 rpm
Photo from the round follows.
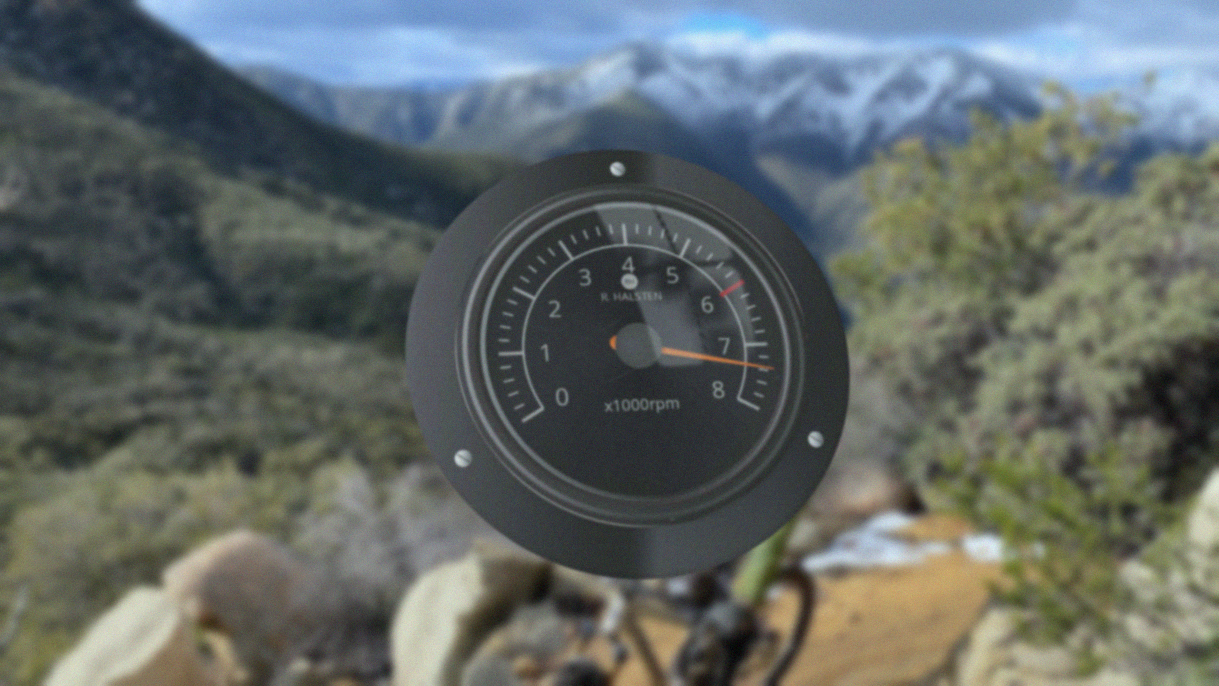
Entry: 7400 rpm
